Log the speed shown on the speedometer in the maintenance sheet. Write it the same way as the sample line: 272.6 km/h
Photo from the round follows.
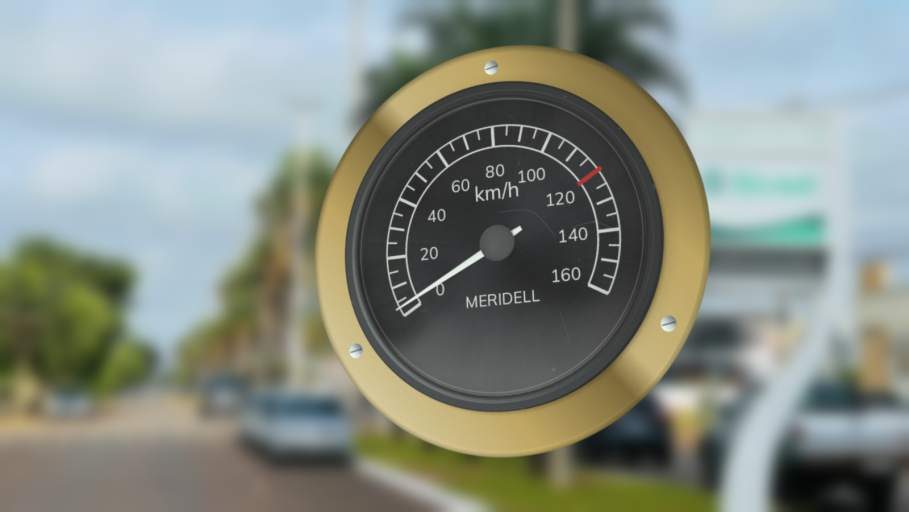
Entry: 2.5 km/h
